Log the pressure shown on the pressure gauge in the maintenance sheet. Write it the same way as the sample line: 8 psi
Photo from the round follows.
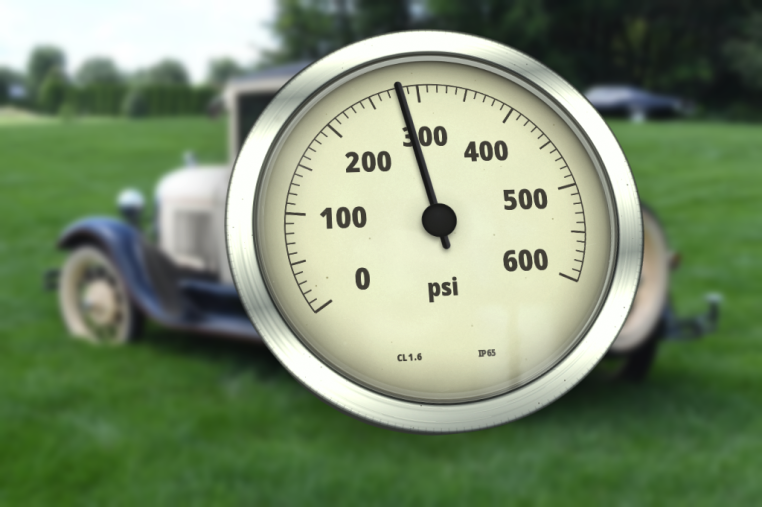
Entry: 280 psi
